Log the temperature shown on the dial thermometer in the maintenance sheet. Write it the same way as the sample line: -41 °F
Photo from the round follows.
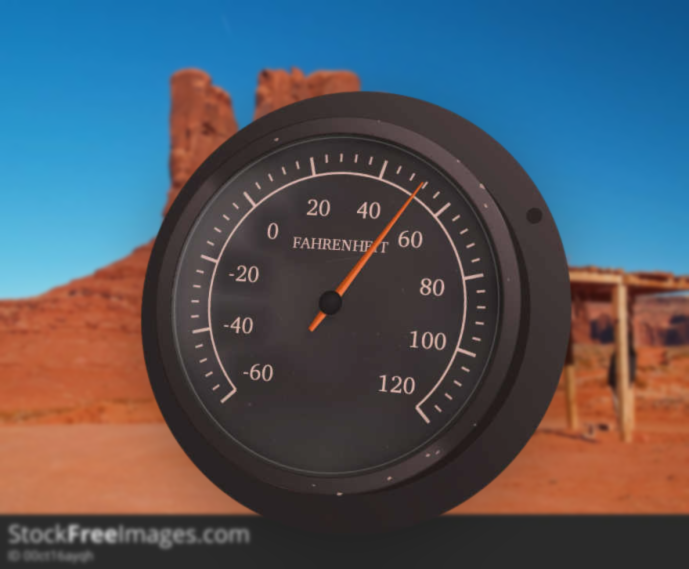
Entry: 52 °F
